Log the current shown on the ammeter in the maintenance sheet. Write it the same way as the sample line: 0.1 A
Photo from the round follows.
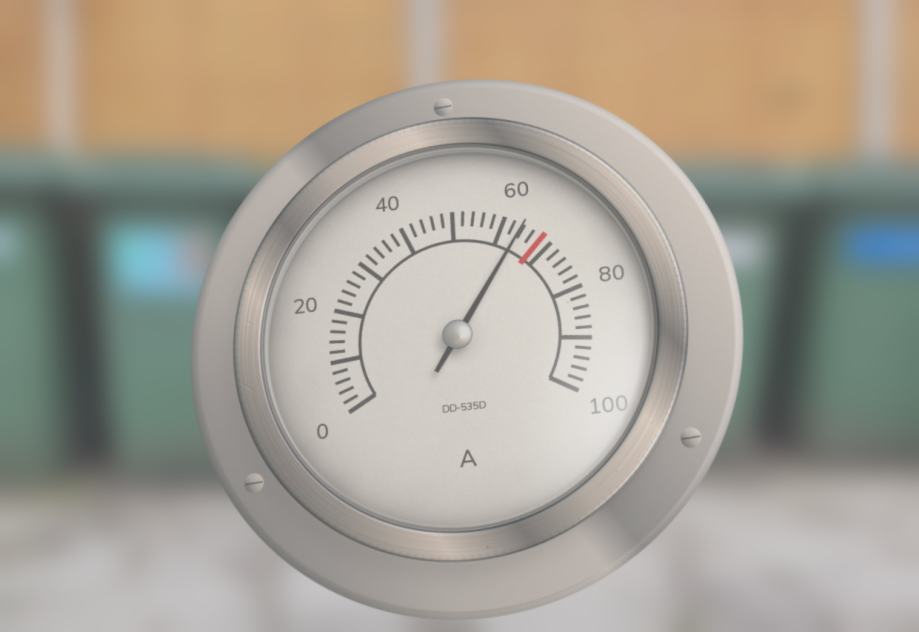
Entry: 64 A
